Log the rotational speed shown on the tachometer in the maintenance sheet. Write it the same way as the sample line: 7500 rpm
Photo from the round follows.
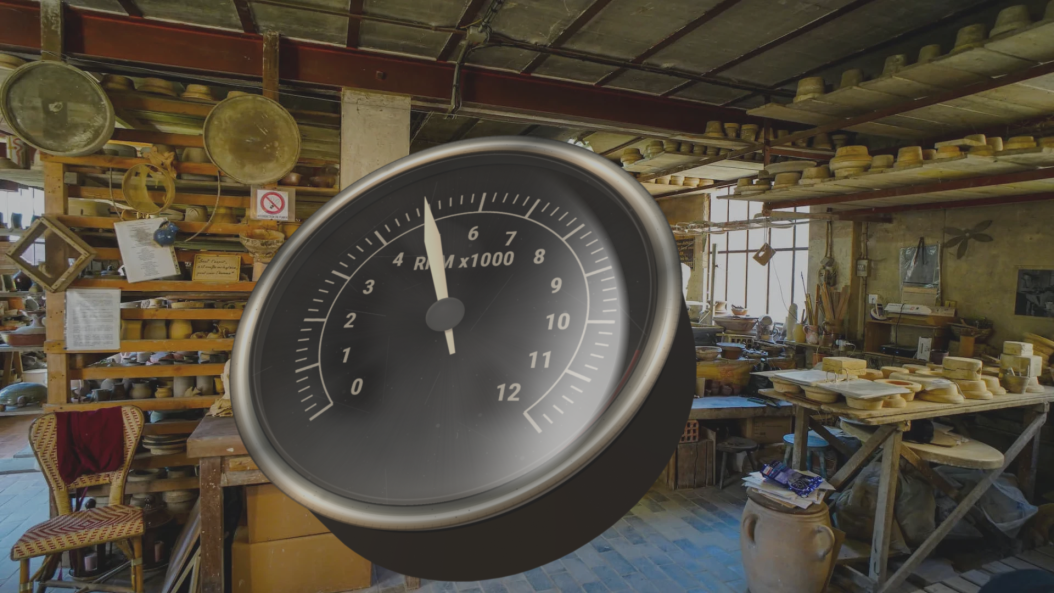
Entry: 5000 rpm
